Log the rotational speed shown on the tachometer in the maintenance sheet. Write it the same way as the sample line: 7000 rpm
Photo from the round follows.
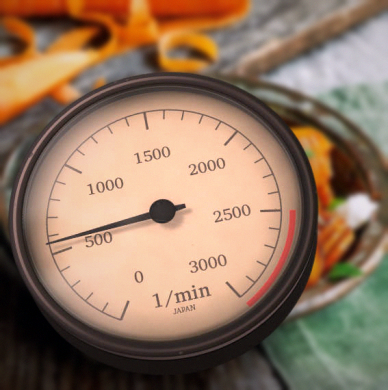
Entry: 550 rpm
